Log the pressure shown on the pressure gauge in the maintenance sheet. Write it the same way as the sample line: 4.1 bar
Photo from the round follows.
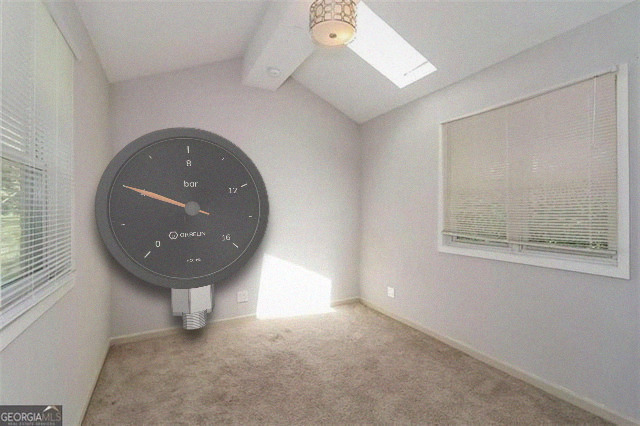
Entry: 4 bar
